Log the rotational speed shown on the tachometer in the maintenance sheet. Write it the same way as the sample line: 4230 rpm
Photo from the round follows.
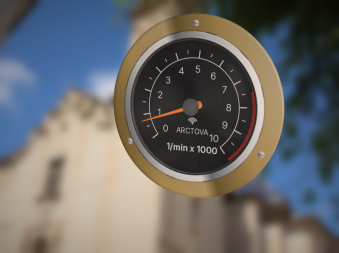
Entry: 750 rpm
